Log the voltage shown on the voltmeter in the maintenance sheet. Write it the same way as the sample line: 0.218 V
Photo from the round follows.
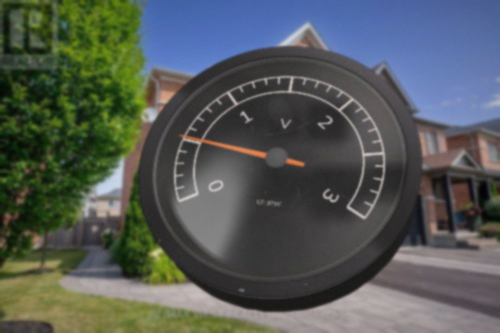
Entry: 0.5 V
